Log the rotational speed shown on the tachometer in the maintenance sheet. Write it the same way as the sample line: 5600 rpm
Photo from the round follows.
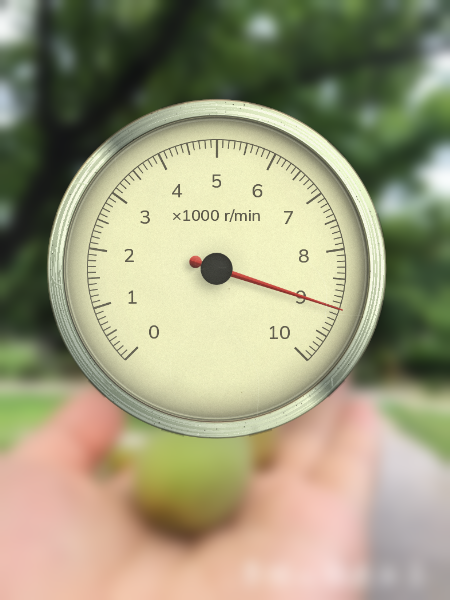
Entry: 9000 rpm
